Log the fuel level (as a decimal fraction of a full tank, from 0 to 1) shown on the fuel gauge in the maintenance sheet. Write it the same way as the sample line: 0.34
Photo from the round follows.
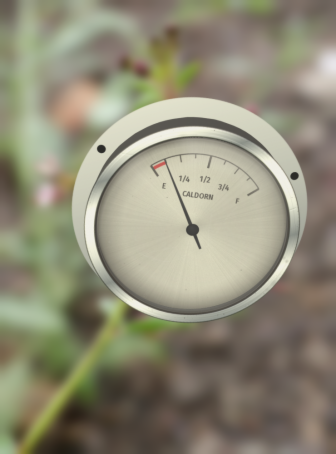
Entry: 0.125
